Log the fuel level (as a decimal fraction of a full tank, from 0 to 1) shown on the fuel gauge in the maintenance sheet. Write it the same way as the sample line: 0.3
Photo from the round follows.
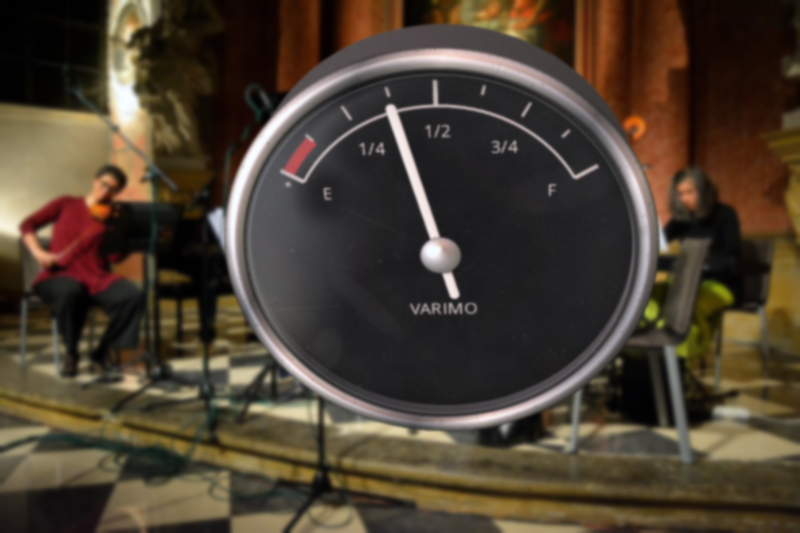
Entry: 0.375
